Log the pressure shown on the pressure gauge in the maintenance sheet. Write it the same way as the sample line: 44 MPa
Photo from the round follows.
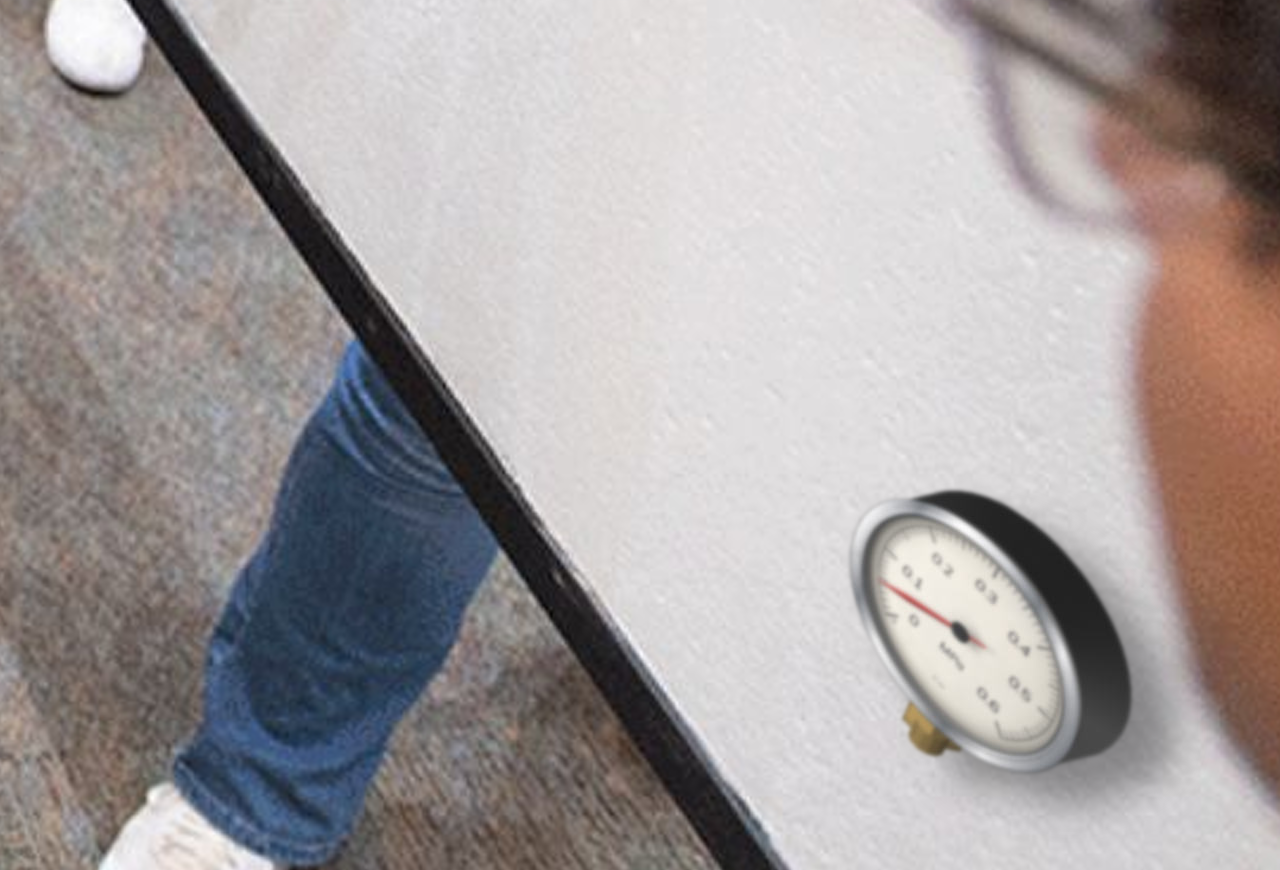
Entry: 0.05 MPa
